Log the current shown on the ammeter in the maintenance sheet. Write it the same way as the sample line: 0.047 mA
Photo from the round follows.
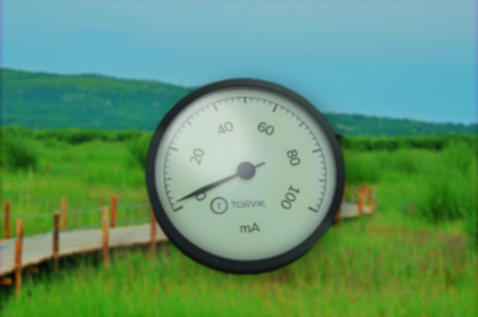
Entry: 2 mA
